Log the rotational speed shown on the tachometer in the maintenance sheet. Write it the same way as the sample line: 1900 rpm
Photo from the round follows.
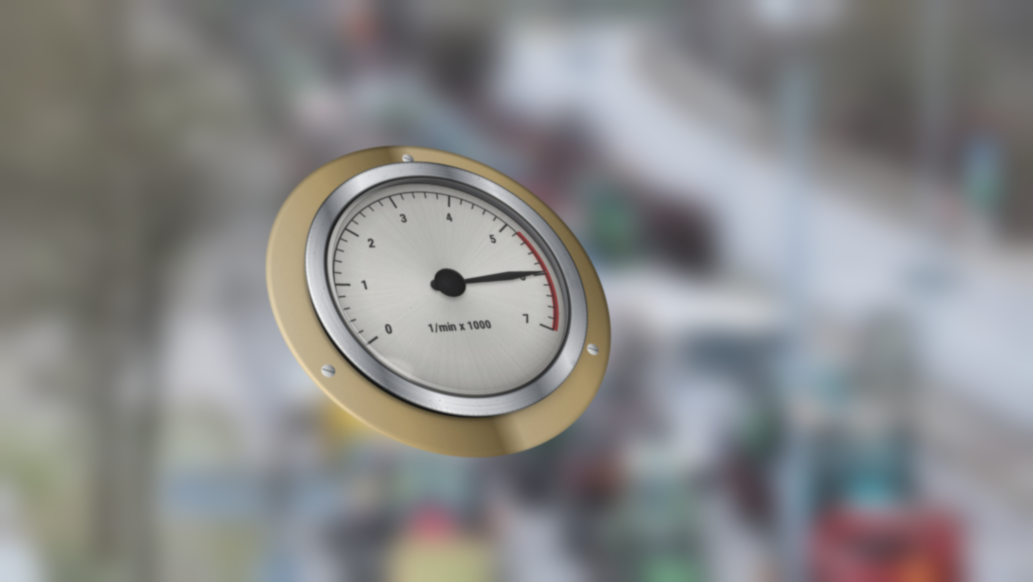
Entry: 6000 rpm
